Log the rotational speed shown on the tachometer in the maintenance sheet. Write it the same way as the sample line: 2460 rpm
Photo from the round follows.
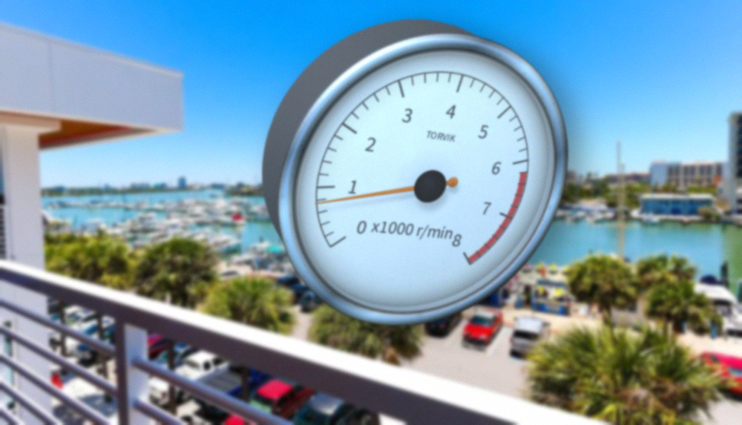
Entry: 800 rpm
